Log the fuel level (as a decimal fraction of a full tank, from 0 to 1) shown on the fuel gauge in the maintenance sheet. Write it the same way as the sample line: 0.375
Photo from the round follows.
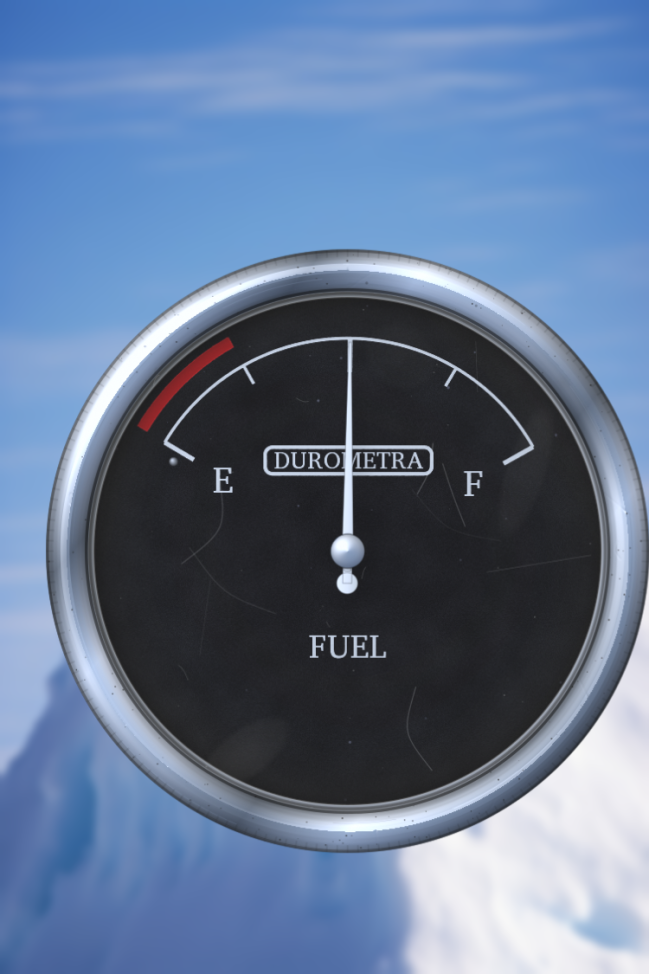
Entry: 0.5
